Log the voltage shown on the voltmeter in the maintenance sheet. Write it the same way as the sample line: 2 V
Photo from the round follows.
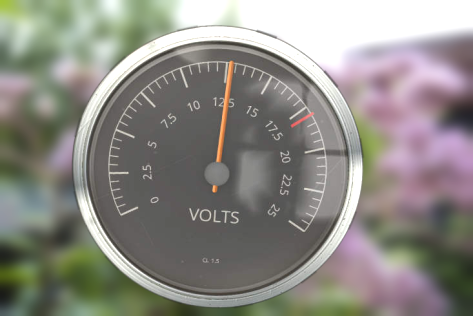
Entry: 12.75 V
